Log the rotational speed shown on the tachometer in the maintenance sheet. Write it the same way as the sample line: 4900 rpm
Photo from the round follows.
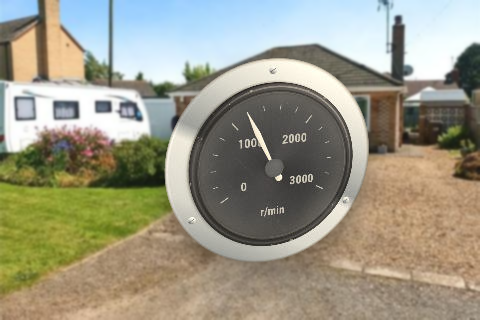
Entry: 1200 rpm
